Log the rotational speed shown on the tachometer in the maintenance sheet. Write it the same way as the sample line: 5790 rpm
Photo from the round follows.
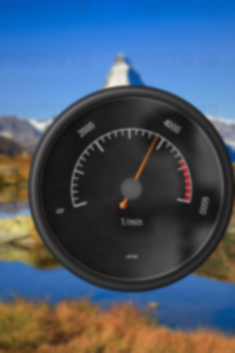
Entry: 3800 rpm
